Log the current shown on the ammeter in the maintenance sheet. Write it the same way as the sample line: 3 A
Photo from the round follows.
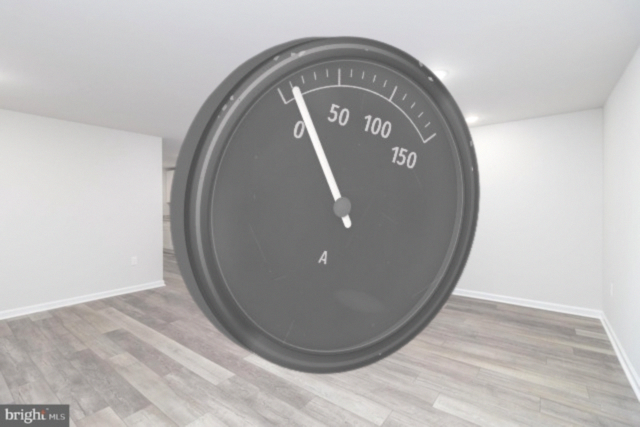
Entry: 10 A
